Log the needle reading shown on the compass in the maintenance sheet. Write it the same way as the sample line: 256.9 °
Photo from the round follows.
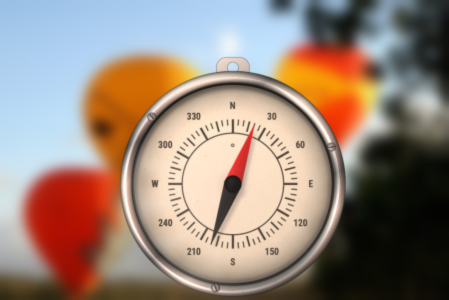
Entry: 20 °
